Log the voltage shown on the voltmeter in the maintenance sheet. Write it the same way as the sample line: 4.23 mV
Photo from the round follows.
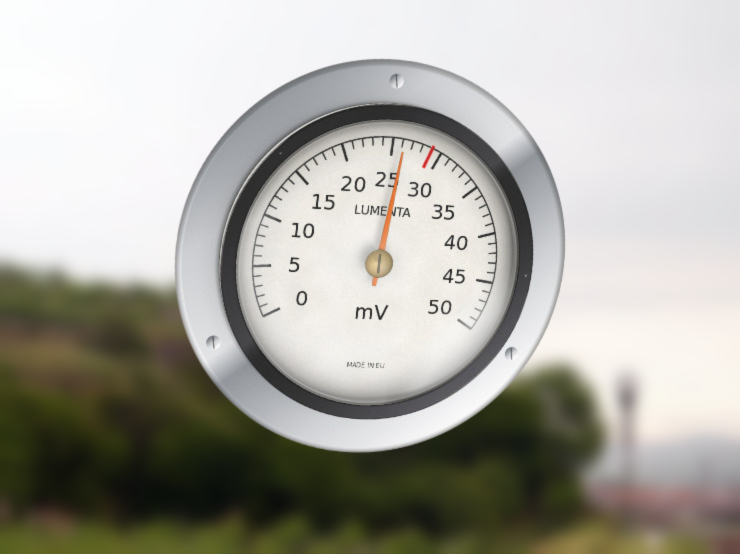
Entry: 26 mV
